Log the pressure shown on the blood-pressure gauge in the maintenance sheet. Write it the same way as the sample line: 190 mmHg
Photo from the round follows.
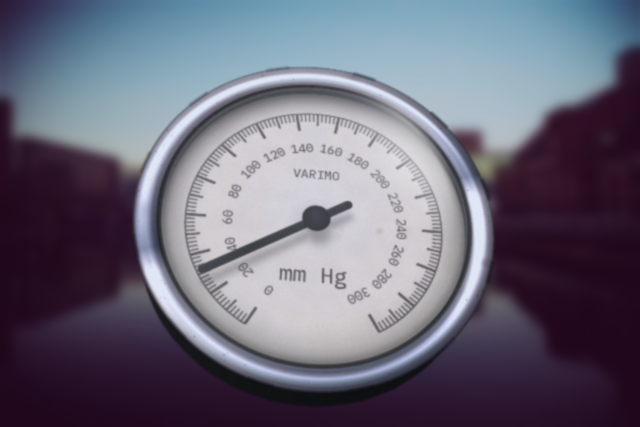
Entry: 30 mmHg
